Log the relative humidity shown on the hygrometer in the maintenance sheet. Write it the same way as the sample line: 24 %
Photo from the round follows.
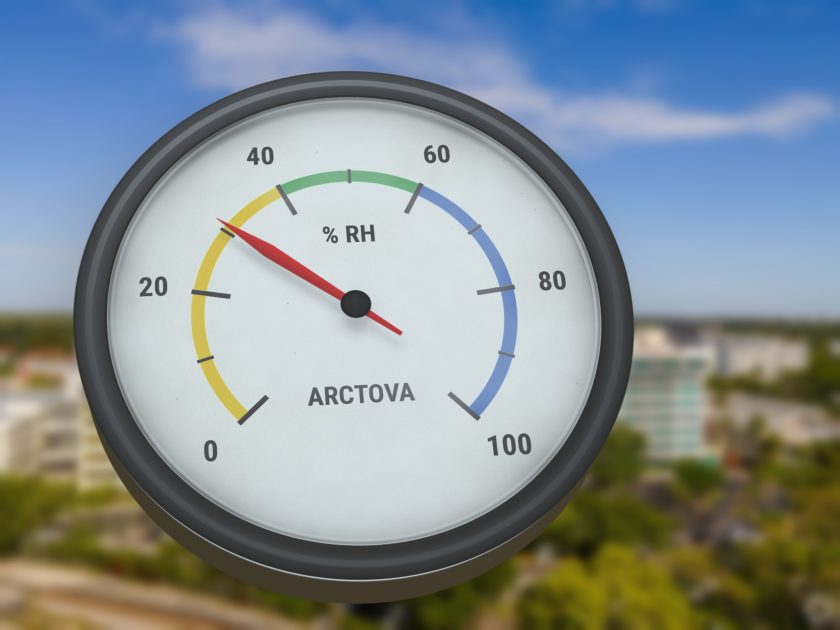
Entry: 30 %
